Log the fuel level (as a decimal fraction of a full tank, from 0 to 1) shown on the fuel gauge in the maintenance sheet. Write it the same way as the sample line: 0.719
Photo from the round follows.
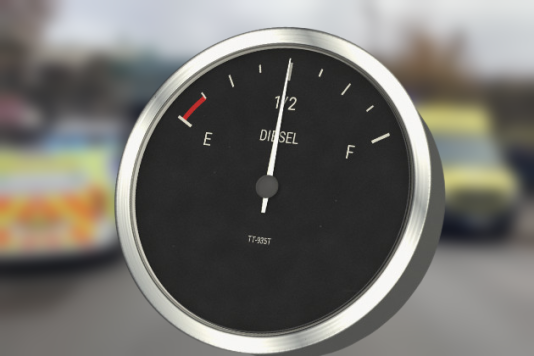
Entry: 0.5
